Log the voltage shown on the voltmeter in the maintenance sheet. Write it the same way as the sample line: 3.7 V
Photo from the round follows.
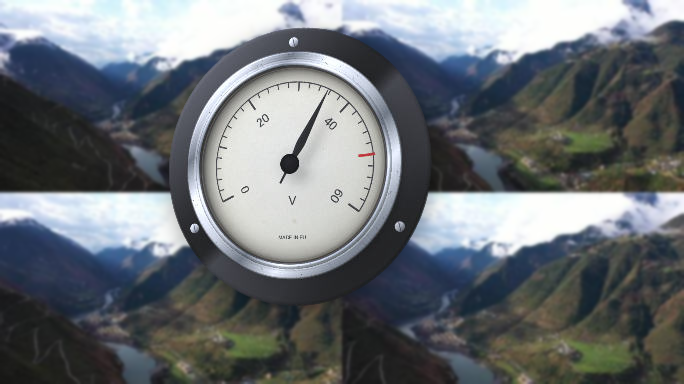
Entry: 36 V
